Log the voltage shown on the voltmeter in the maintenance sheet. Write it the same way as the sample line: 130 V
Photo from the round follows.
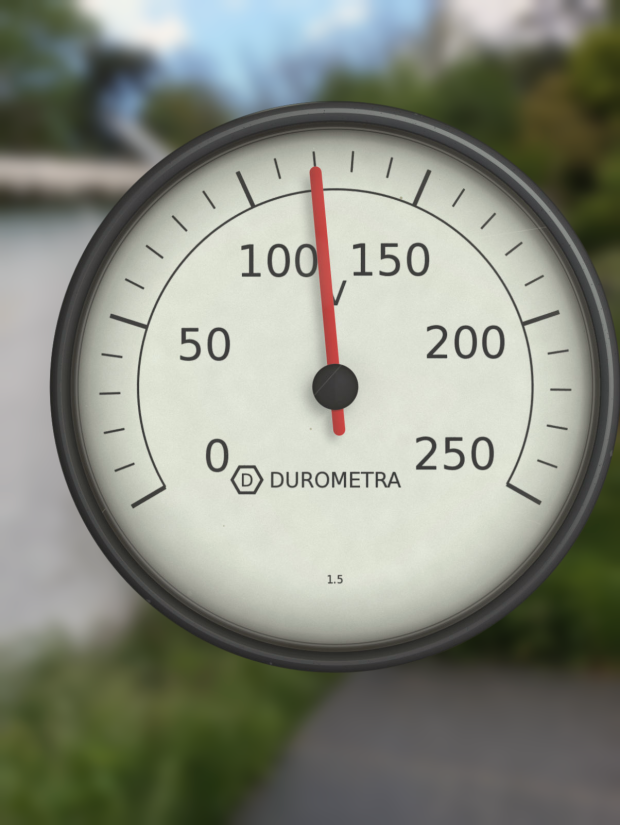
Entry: 120 V
